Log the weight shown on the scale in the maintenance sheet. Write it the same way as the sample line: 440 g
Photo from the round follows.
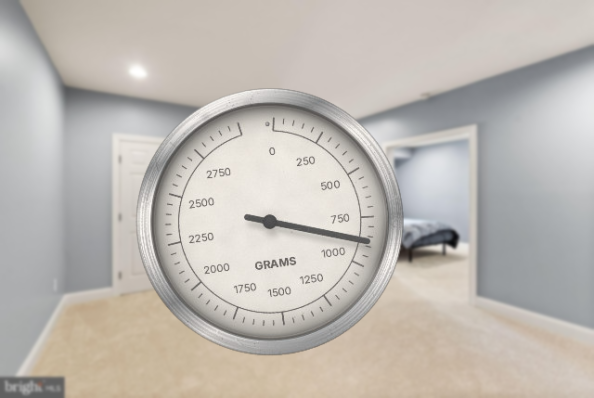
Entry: 875 g
